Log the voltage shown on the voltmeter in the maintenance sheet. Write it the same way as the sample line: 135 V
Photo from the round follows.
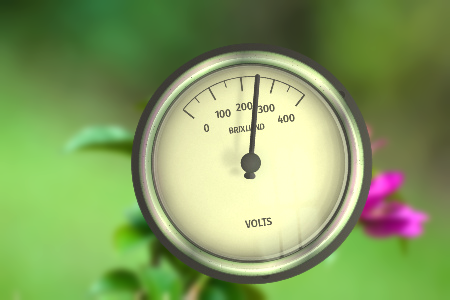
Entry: 250 V
